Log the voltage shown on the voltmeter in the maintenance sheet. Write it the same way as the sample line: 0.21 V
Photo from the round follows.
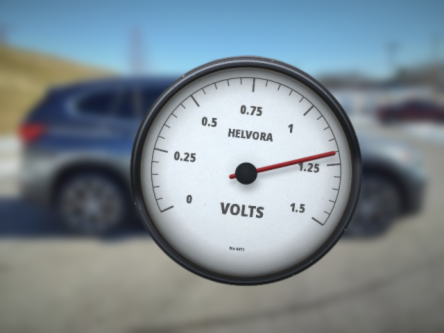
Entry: 1.2 V
